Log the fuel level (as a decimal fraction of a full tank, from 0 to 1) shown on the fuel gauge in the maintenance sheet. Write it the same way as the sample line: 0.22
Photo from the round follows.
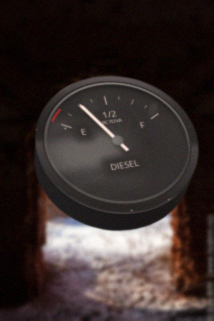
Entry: 0.25
